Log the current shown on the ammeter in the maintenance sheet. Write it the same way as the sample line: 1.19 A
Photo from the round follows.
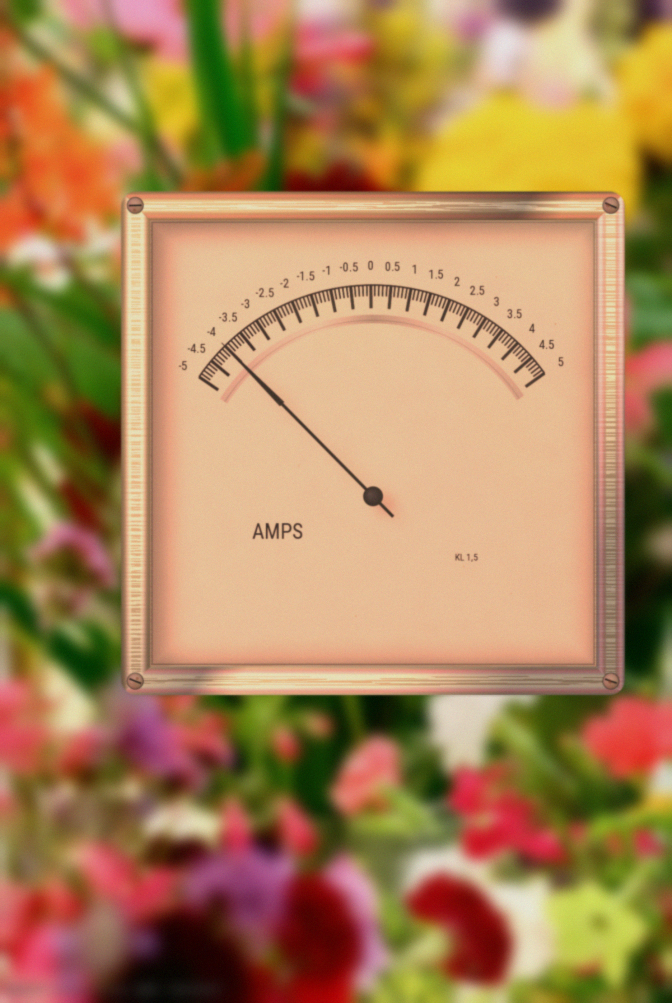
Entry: -4 A
